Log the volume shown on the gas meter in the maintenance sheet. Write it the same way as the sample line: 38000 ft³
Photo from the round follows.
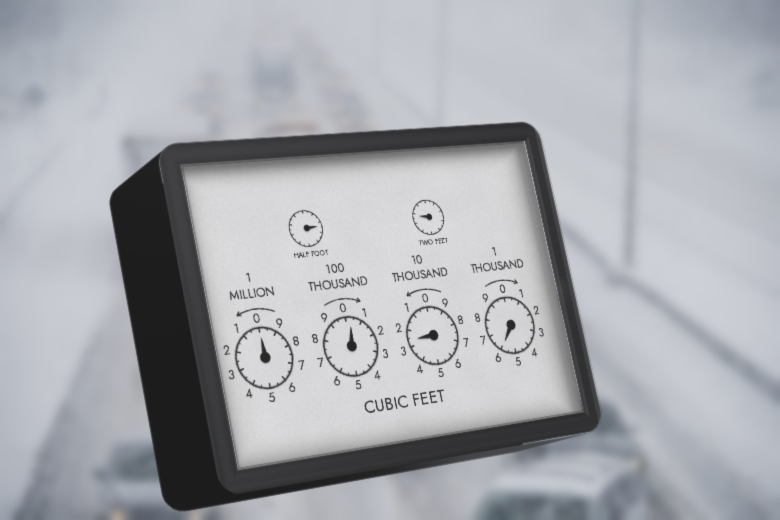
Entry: 2600 ft³
